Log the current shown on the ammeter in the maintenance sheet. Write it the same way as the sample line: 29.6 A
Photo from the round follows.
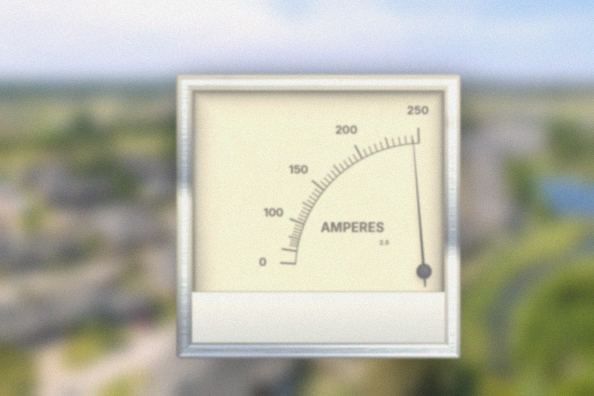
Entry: 245 A
